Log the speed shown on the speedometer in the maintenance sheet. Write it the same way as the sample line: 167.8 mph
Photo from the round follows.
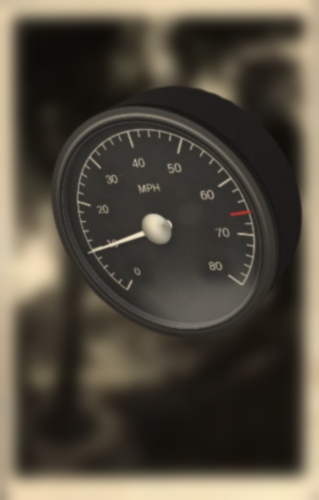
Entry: 10 mph
